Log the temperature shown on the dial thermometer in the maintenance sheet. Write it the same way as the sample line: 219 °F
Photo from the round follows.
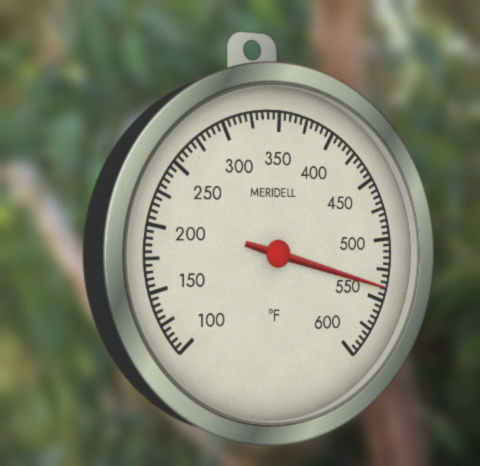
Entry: 540 °F
